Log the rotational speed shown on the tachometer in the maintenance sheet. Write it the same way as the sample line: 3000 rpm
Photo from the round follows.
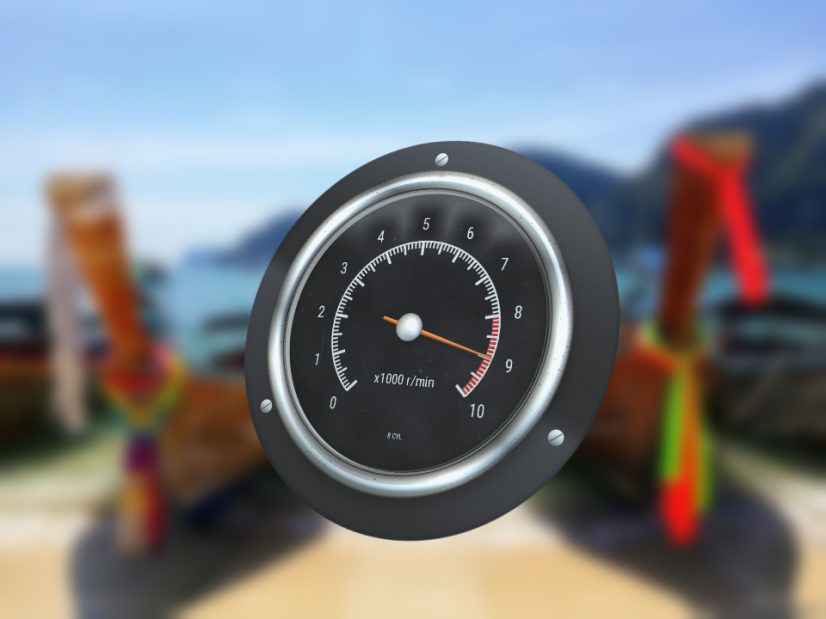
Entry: 9000 rpm
